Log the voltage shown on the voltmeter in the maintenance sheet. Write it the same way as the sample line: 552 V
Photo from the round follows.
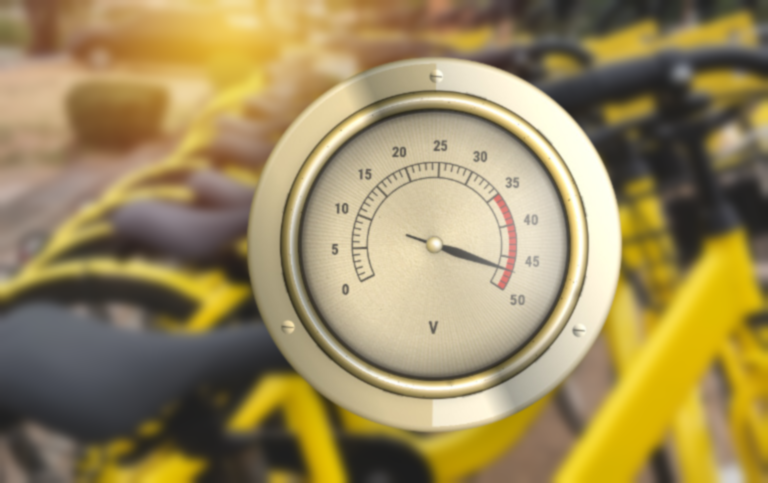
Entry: 47 V
